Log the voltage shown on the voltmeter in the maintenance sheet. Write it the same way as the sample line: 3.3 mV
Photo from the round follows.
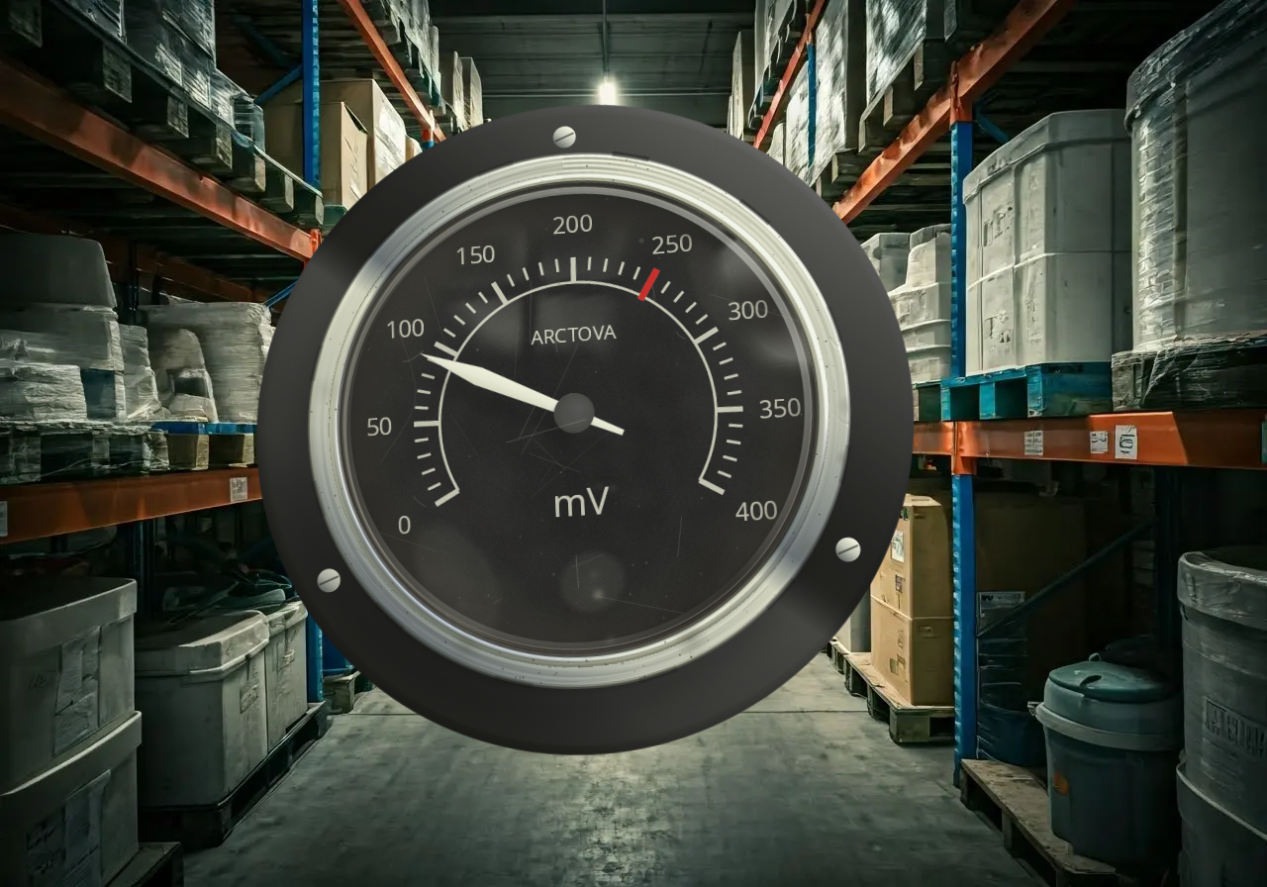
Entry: 90 mV
